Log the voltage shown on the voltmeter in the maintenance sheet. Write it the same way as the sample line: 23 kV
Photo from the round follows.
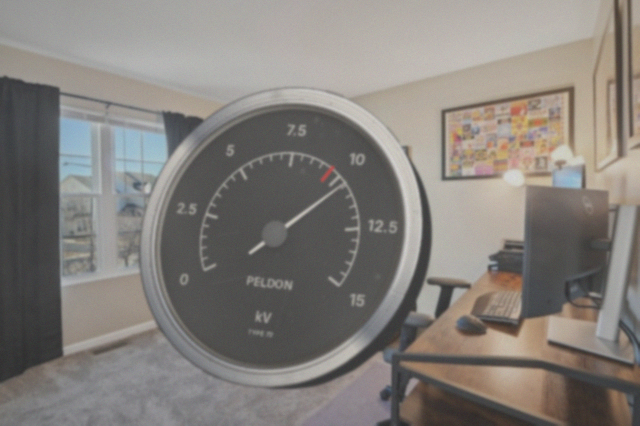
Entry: 10.5 kV
